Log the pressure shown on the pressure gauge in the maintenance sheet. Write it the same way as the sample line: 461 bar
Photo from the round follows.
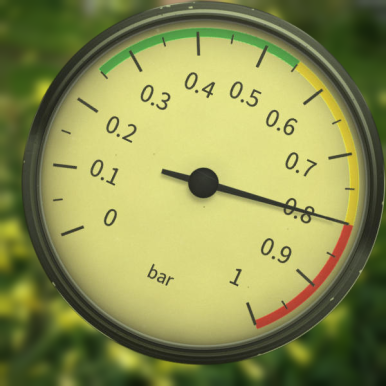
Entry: 0.8 bar
